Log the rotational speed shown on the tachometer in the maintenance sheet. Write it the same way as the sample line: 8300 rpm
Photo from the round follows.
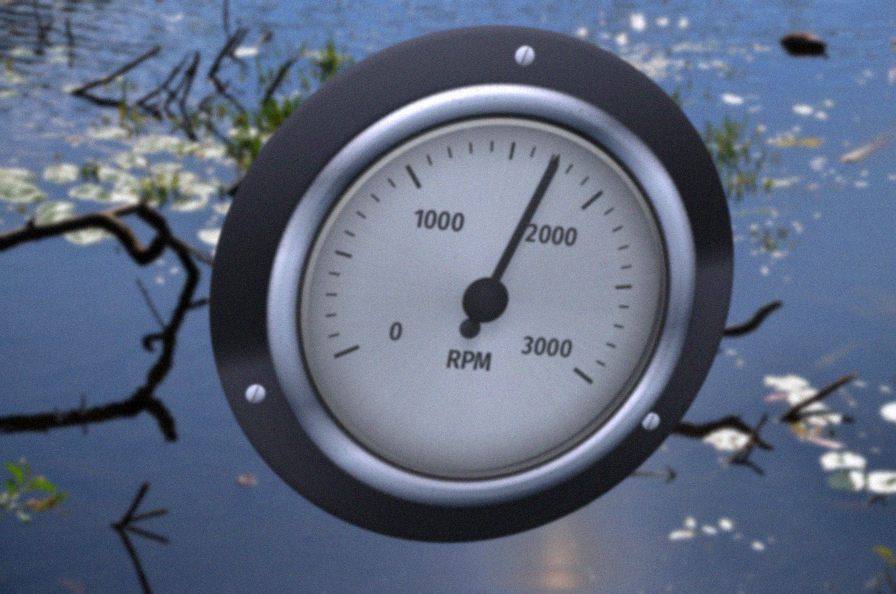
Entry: 1700 rpm
